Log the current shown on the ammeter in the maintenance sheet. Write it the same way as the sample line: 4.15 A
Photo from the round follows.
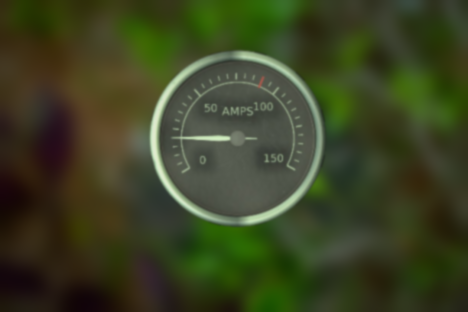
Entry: 20 A
